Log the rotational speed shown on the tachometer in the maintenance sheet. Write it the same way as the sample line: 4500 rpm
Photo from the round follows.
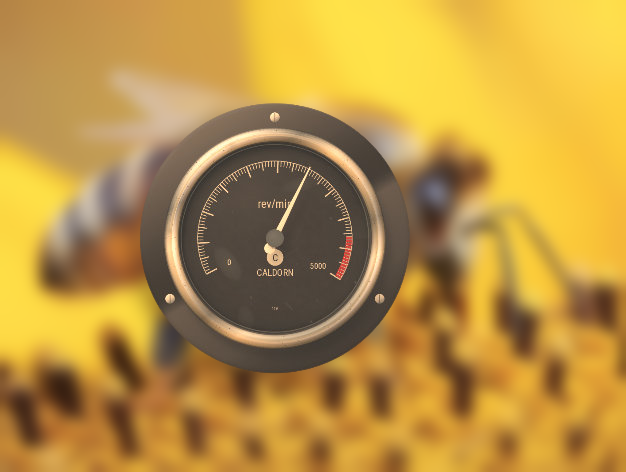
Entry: 3000 rpm
